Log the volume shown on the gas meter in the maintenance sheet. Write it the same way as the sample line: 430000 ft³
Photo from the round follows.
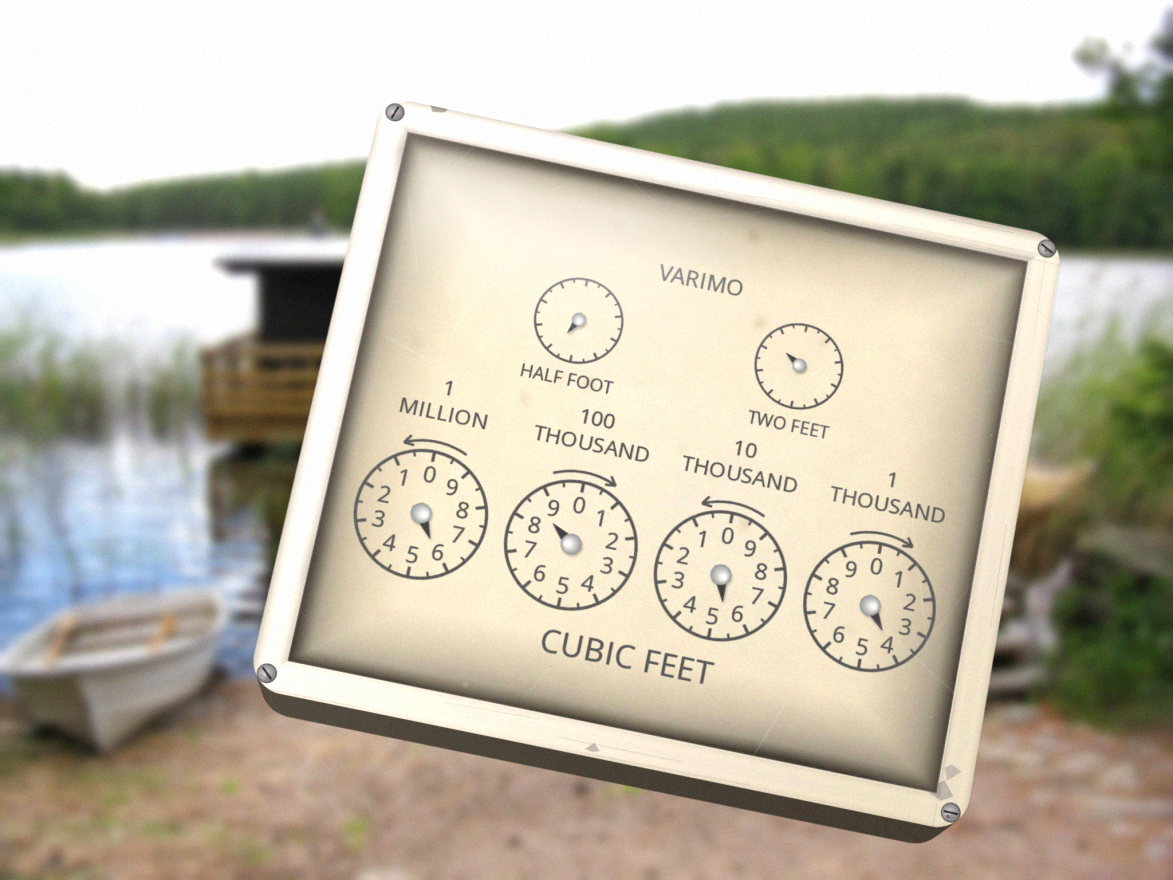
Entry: 585400 ft³
